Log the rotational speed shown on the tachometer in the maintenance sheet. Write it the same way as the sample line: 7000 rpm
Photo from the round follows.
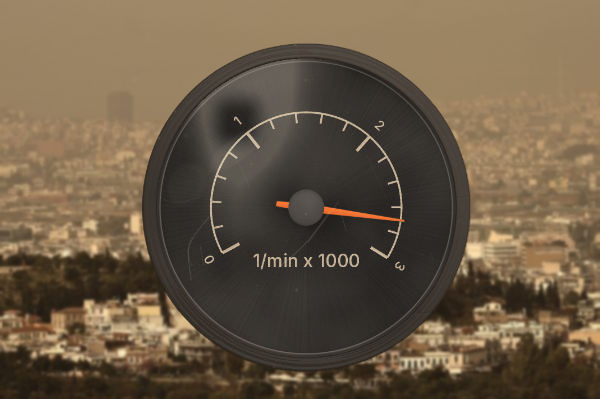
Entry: 2700 rpm
